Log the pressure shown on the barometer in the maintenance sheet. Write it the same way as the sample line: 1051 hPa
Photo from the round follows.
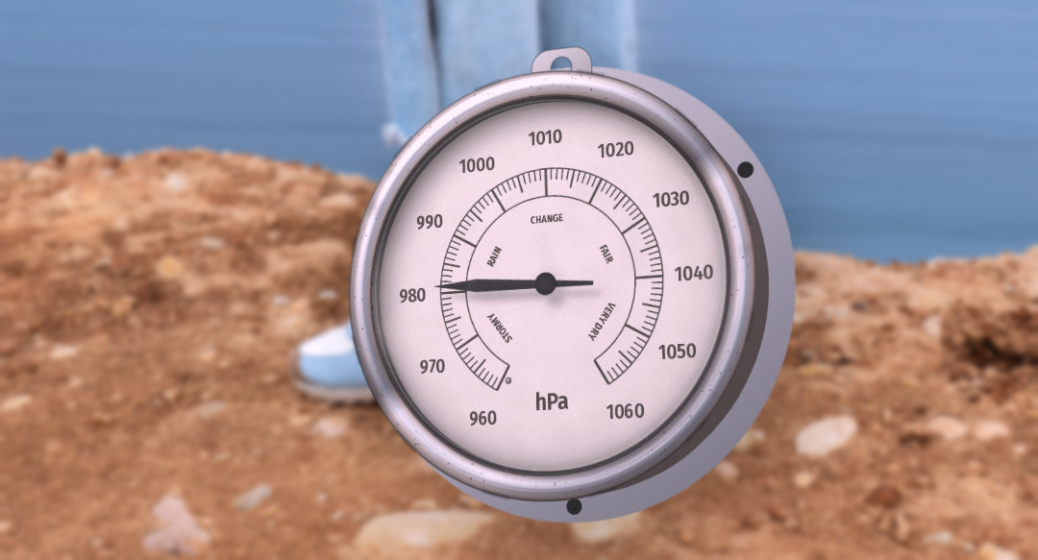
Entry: 981 hPa
